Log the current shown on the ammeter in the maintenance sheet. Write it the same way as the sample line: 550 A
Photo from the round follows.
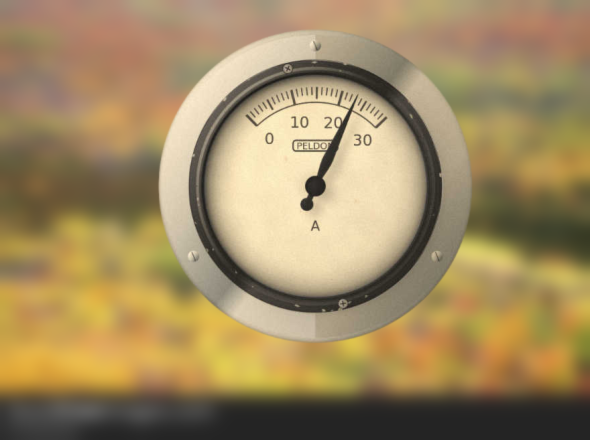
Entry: 23 A
